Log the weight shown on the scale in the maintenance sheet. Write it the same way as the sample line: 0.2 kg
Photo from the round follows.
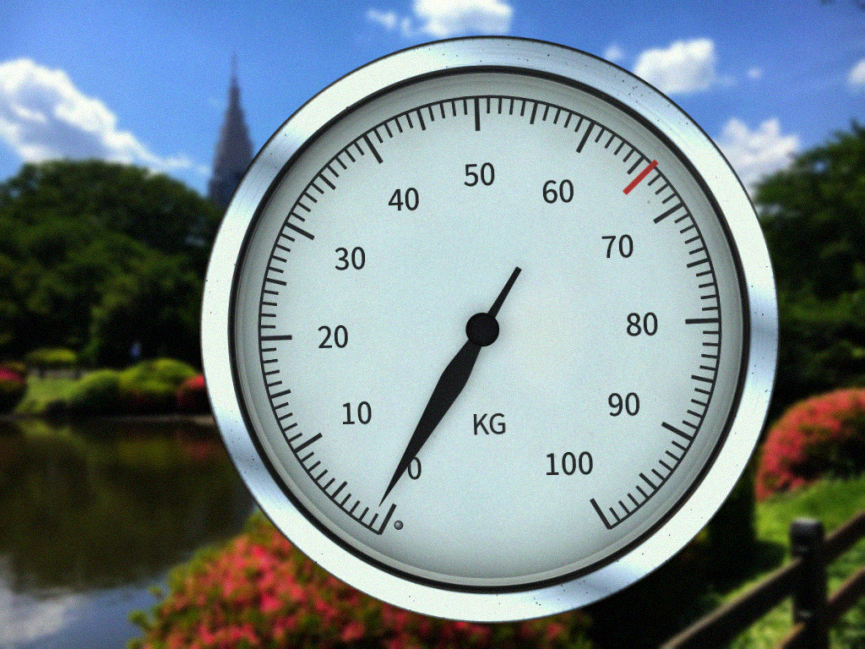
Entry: 1 kg
